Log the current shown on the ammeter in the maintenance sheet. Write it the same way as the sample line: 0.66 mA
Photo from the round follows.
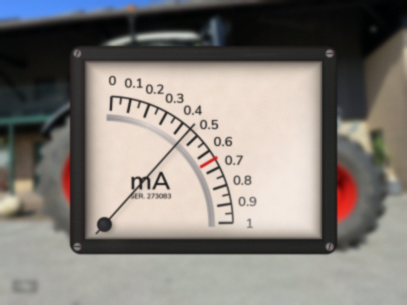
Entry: 0.45 mA
